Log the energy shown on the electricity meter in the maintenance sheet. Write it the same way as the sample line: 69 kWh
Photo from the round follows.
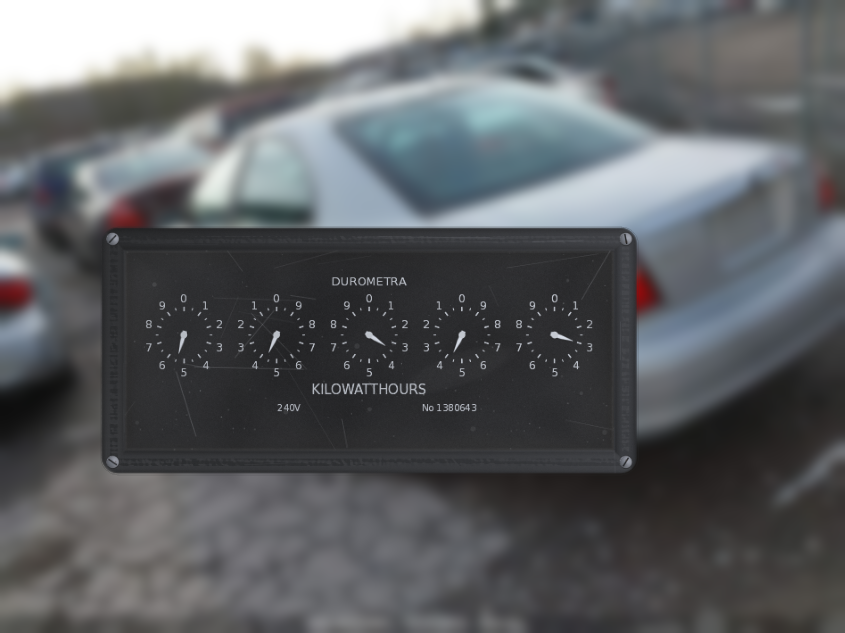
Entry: 54343 kWh
